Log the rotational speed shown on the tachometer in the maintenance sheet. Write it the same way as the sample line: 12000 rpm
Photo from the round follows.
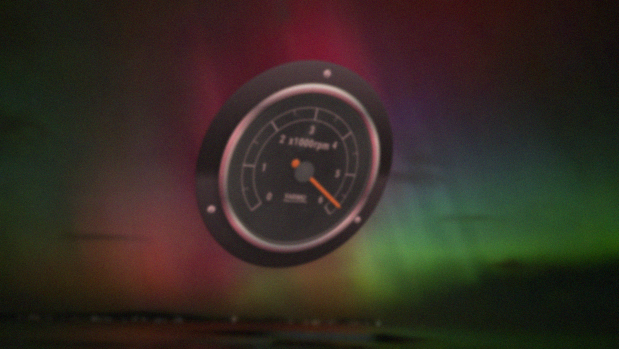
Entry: 5750 rpm
